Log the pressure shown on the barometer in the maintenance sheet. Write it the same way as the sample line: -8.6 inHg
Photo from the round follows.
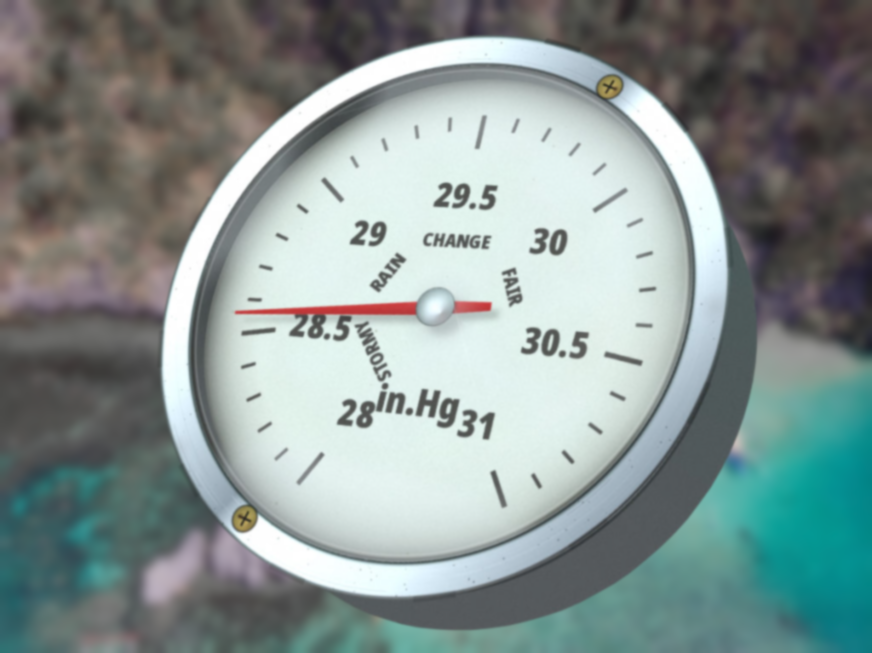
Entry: 28.55 inHg
